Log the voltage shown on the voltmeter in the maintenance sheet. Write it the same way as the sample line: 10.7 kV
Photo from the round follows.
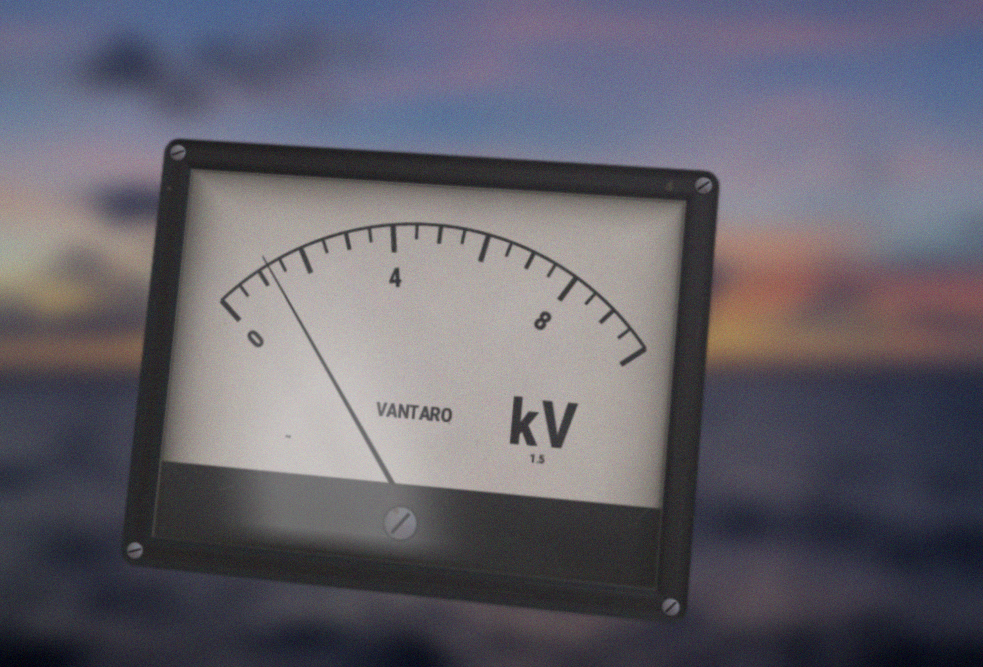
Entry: 1.25 kV
